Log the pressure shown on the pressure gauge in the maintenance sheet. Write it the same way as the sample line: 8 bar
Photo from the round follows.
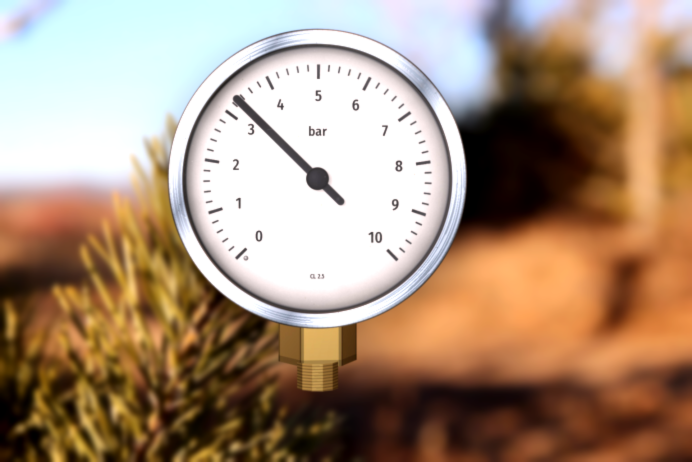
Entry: 3.3 bar
